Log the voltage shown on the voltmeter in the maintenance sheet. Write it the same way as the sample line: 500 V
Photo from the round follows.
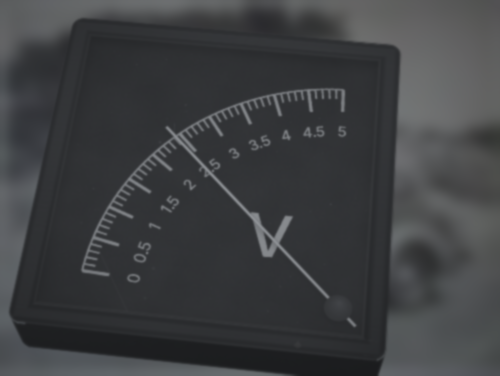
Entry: 2.4 V
